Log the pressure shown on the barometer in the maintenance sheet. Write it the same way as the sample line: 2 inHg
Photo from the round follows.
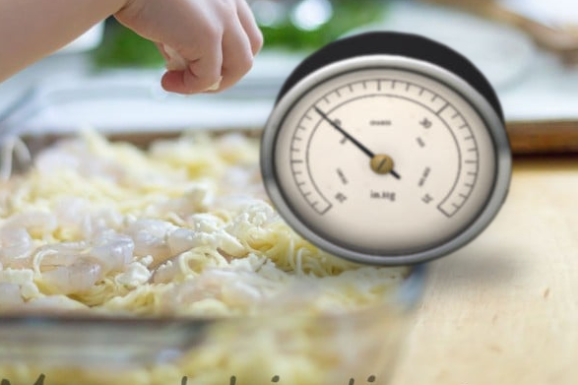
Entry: 29 inHg
